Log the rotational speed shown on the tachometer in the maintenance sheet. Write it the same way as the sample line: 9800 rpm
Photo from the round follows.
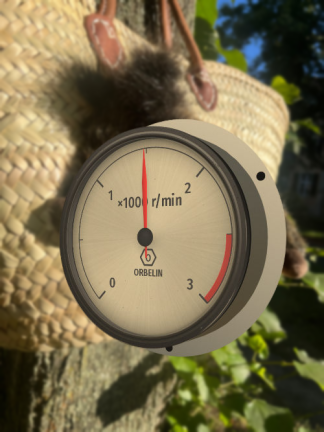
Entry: 1500 rpm
